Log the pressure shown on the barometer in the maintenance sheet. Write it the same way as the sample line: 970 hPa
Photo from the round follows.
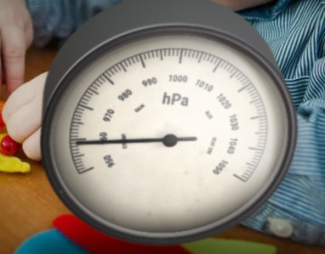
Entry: 960 hPa
